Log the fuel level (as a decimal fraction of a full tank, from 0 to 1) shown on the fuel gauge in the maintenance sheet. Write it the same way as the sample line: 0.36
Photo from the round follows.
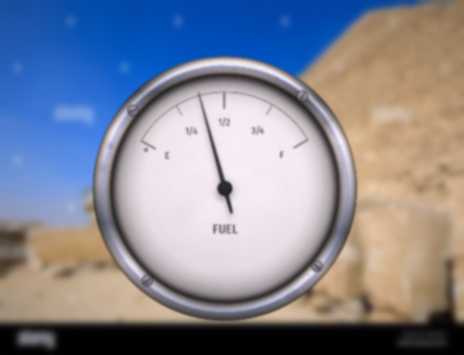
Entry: 0.375
